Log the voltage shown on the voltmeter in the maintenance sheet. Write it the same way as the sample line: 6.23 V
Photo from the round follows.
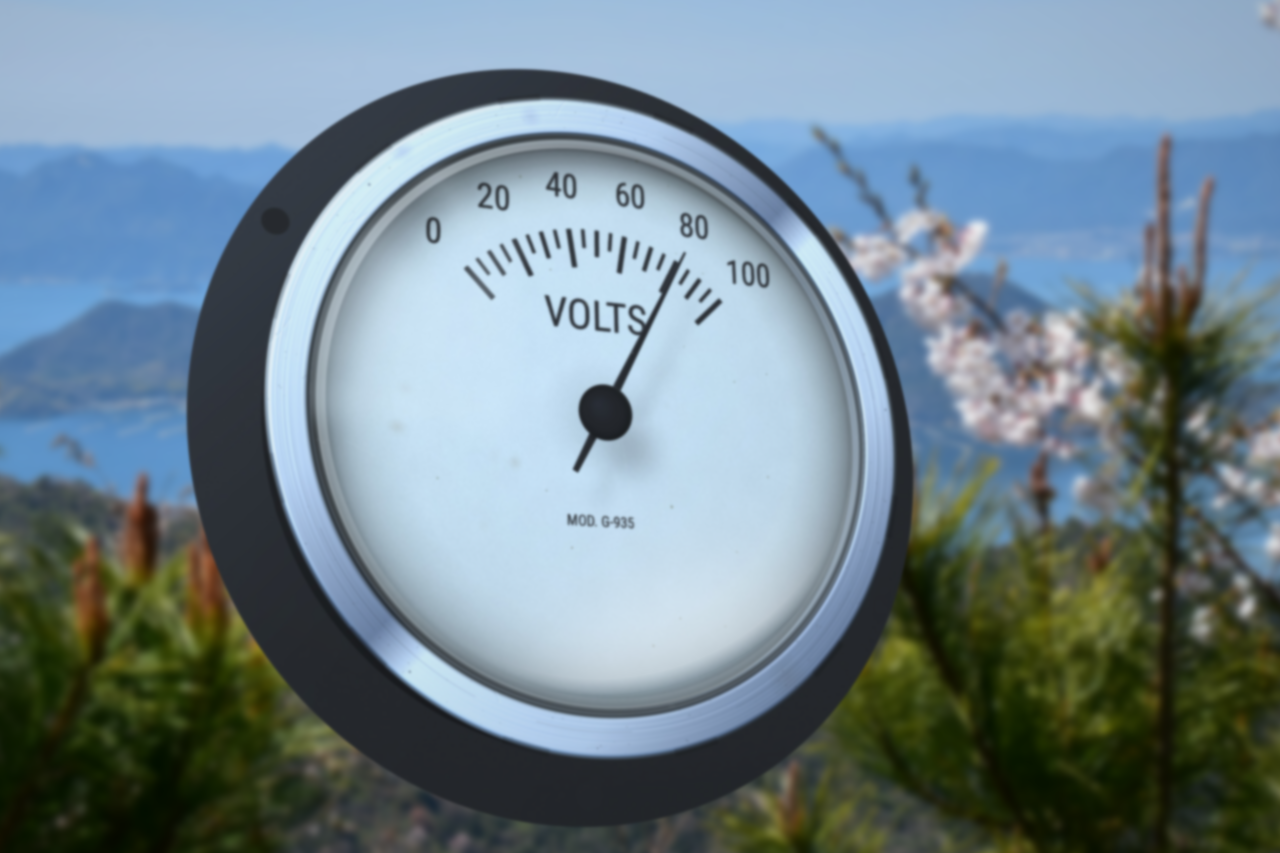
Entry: 80 V
